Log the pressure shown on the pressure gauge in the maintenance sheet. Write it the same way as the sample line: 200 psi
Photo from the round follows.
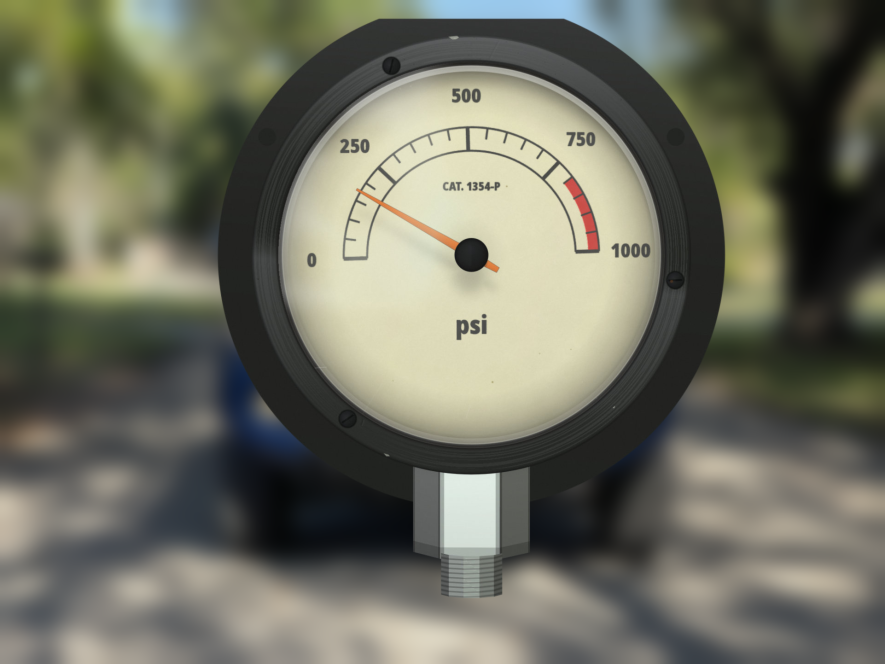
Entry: 175 psi
